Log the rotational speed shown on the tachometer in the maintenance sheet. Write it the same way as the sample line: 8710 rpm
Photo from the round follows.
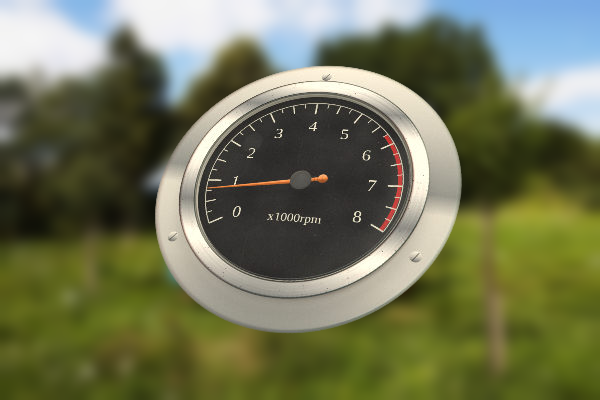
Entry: 750 rpm
